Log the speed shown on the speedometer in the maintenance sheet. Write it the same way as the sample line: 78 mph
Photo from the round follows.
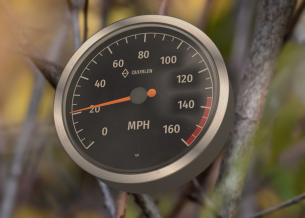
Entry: 20 mph
